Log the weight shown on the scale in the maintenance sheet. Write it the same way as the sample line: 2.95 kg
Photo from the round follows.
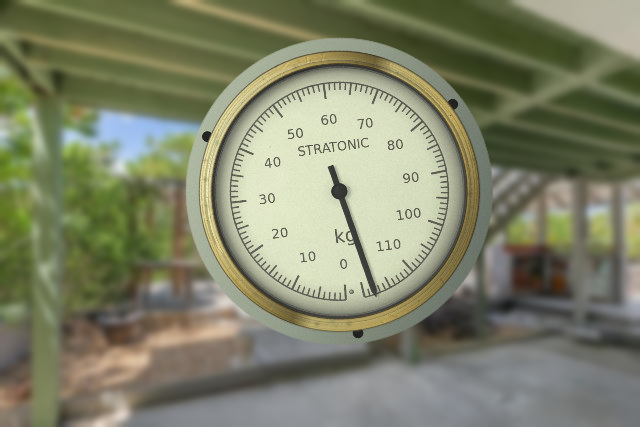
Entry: 118 kg
